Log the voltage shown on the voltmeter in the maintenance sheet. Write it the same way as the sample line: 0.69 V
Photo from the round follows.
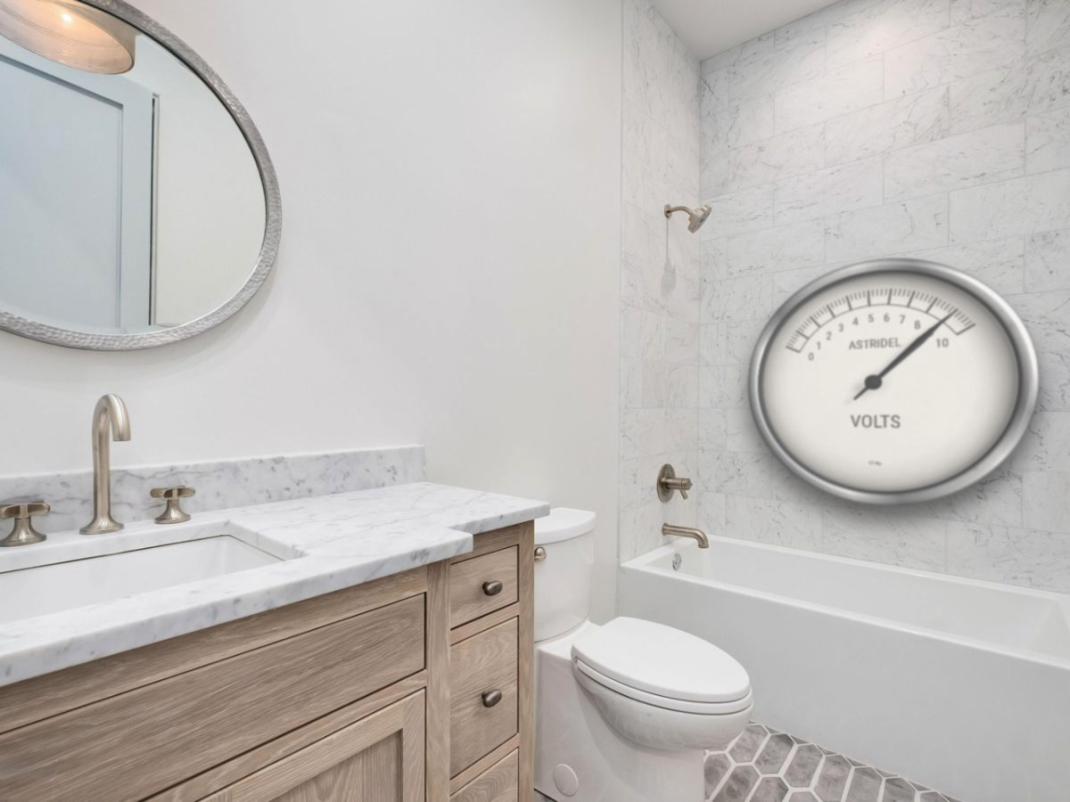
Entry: 9 V
